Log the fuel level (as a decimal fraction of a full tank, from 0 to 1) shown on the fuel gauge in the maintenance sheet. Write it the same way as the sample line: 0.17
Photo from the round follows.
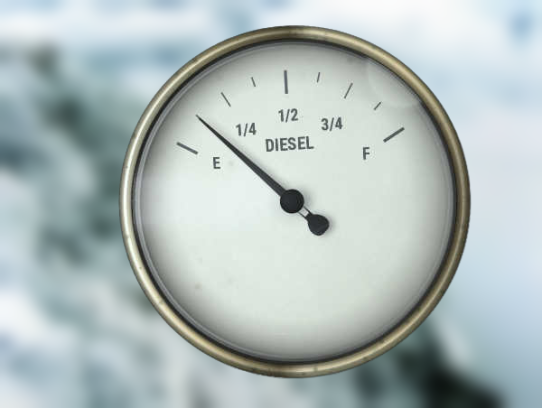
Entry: 0.125
